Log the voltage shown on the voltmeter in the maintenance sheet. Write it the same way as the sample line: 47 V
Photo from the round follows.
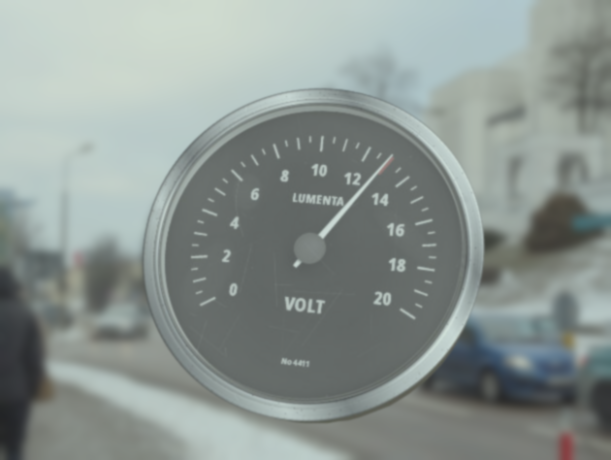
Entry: 13 V
